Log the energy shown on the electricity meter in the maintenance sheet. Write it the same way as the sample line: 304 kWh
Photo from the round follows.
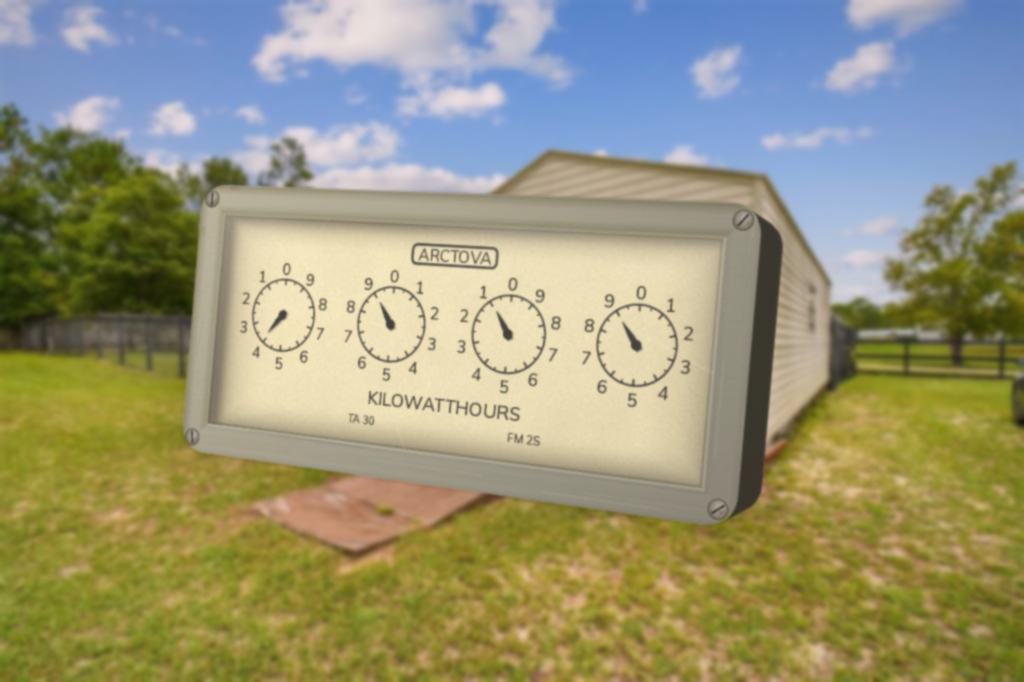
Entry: 3909 kWh
